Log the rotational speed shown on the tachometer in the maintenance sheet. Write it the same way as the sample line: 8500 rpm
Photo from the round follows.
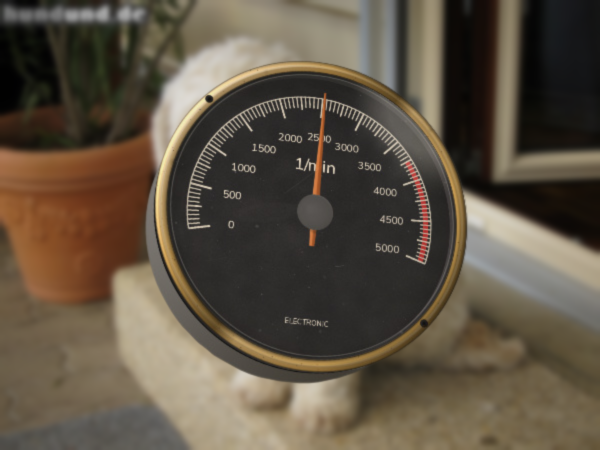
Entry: 2500 rpm
